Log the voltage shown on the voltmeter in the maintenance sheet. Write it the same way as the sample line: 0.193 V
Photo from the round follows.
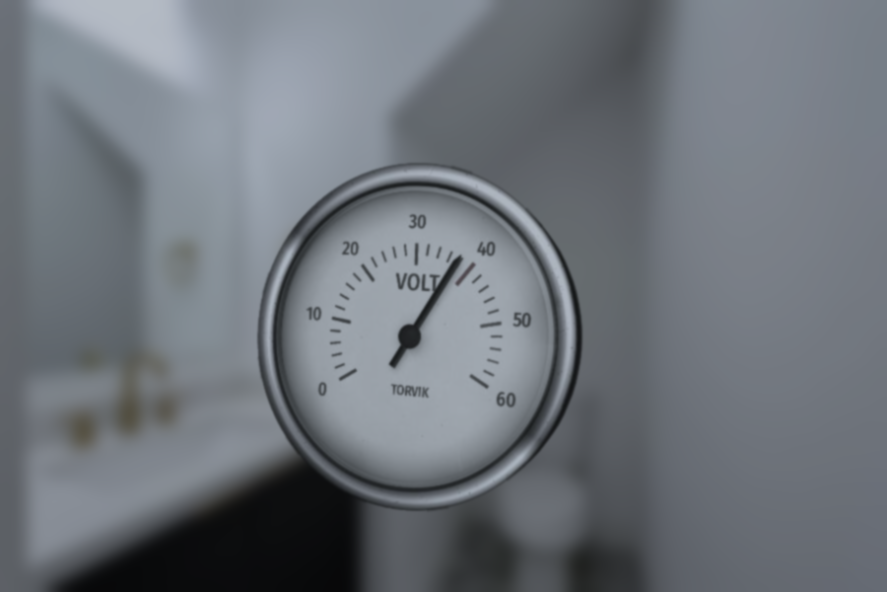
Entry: 38 V
